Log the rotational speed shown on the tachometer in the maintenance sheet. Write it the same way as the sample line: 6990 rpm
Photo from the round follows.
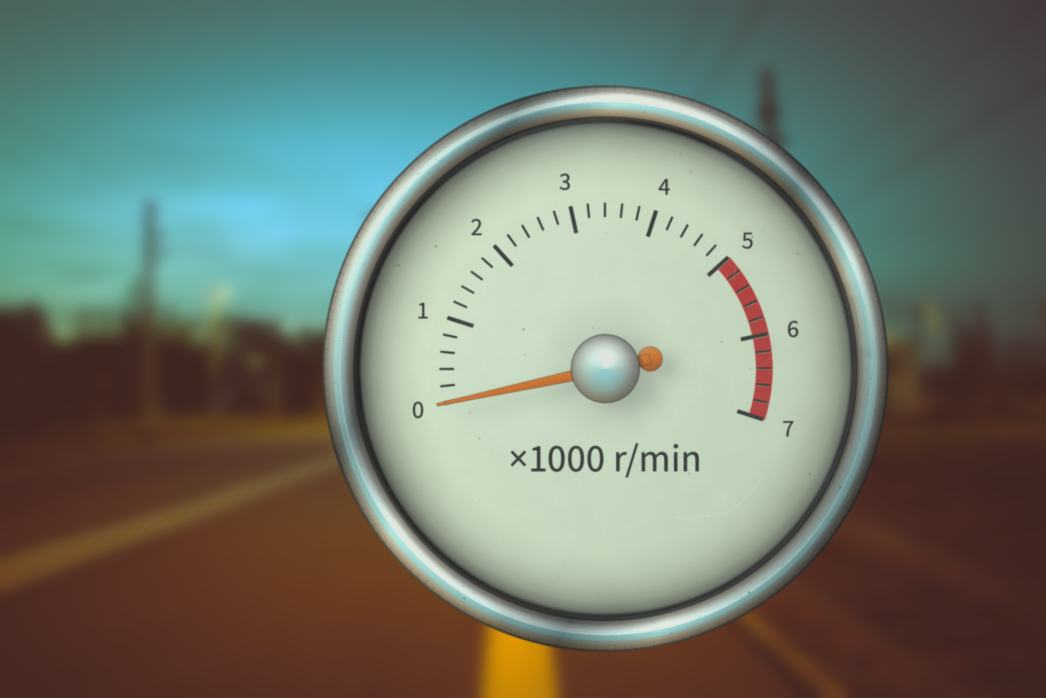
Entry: 0 rpm
